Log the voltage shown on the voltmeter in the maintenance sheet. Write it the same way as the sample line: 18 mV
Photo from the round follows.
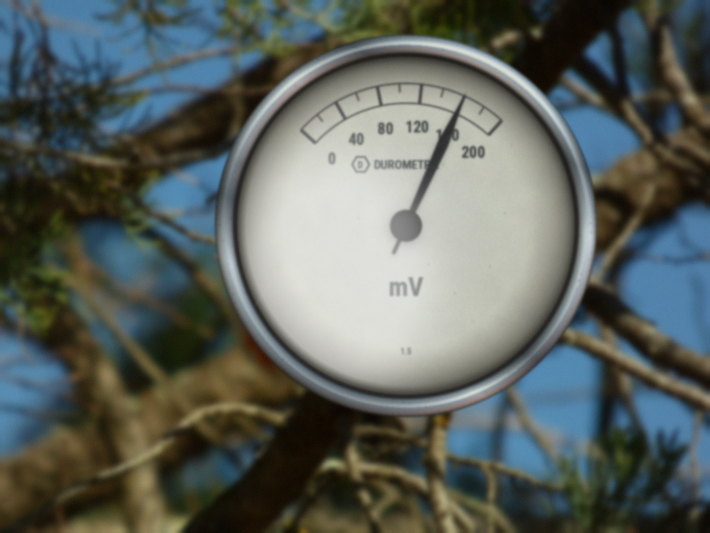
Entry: 160 mV
